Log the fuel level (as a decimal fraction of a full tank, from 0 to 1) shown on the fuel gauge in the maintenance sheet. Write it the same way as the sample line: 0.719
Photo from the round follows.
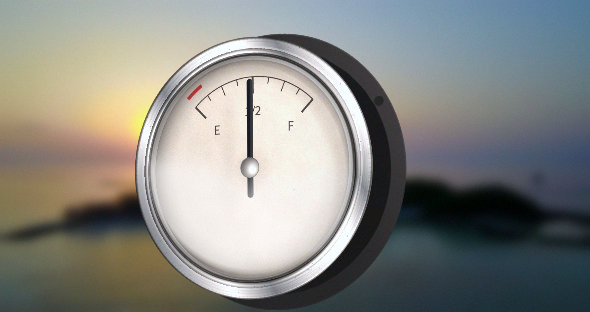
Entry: 0.5
